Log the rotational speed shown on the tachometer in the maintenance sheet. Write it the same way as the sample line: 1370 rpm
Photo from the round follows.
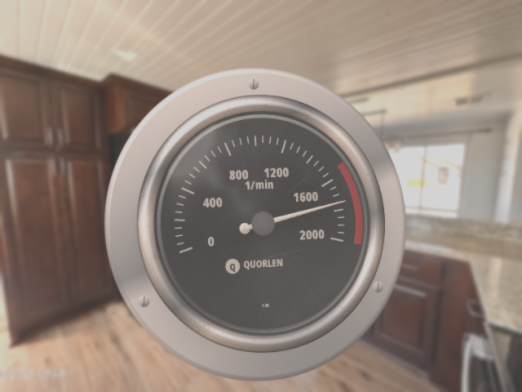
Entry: 1750 rpm
